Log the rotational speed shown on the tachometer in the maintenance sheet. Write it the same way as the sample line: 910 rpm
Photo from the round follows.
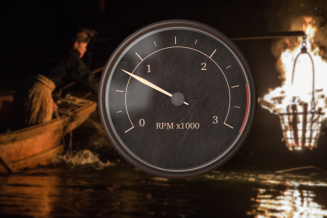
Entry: 750 rpm
